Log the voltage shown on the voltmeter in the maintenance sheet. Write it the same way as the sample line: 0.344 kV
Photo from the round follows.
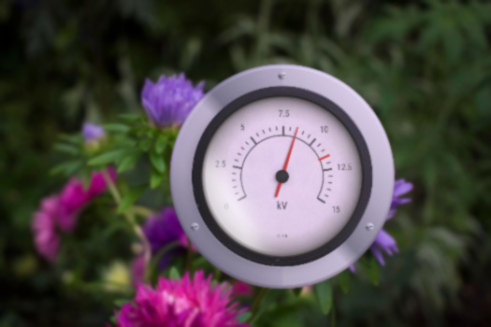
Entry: 8.5 kV
